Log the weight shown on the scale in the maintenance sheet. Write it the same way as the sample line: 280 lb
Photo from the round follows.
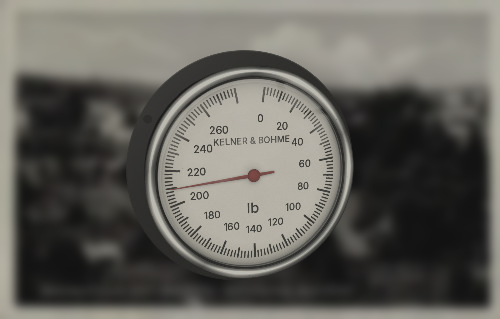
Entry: 210 lb
